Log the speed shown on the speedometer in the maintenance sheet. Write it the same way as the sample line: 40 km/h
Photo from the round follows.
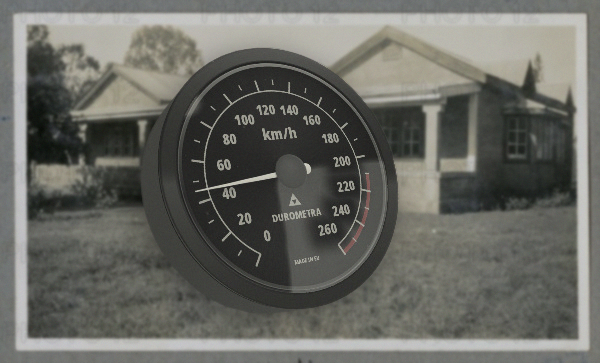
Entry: 45 km/h
